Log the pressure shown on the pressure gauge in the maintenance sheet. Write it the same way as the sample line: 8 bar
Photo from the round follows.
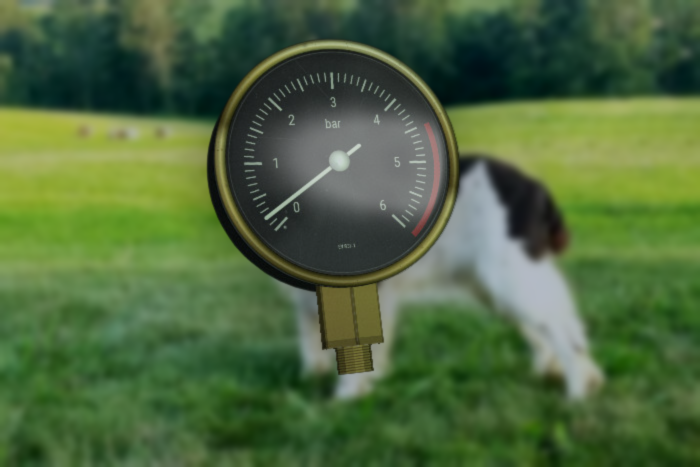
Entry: 0.2 bar
